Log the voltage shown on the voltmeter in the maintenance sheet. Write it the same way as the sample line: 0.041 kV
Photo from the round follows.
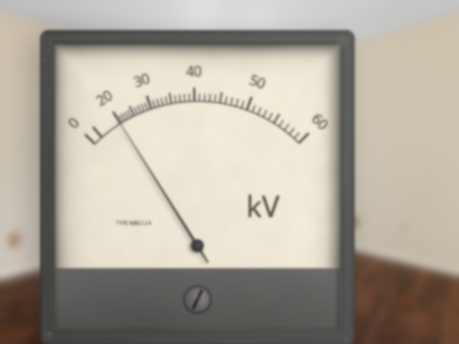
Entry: 20 kV
